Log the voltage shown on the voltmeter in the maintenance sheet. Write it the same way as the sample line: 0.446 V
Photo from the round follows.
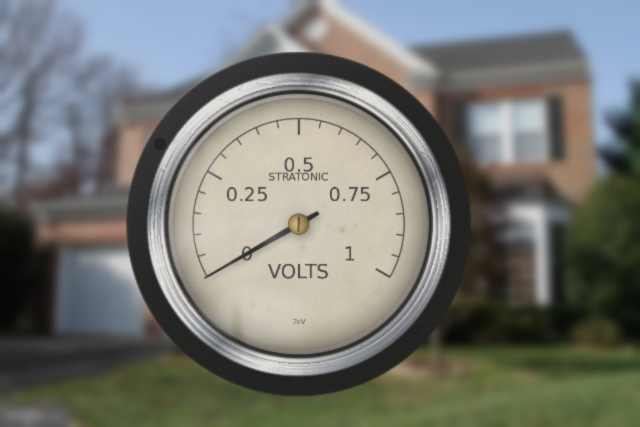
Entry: 0 V
